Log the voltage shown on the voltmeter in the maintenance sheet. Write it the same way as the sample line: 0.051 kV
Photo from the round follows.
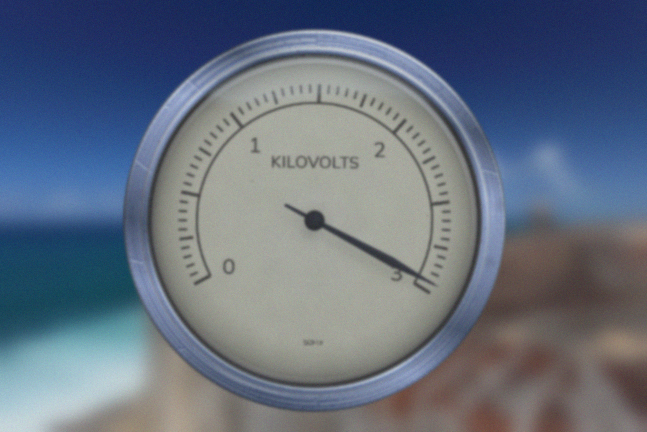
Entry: 2.95 kV
